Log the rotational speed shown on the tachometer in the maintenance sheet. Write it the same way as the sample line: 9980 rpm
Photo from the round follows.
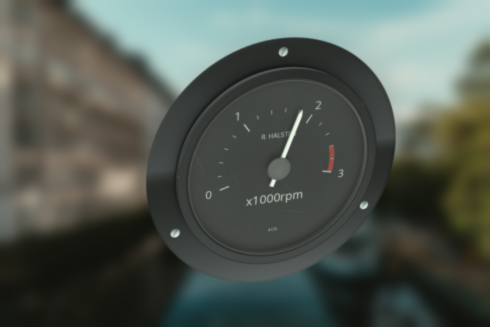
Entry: 1800 rpm
